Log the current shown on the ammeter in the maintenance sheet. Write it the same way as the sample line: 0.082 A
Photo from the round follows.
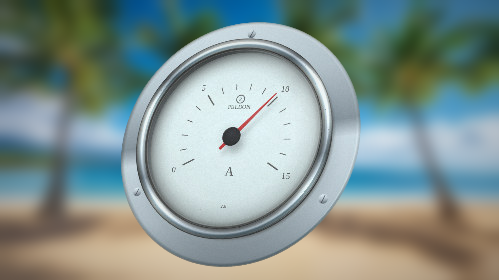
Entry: 10 A
